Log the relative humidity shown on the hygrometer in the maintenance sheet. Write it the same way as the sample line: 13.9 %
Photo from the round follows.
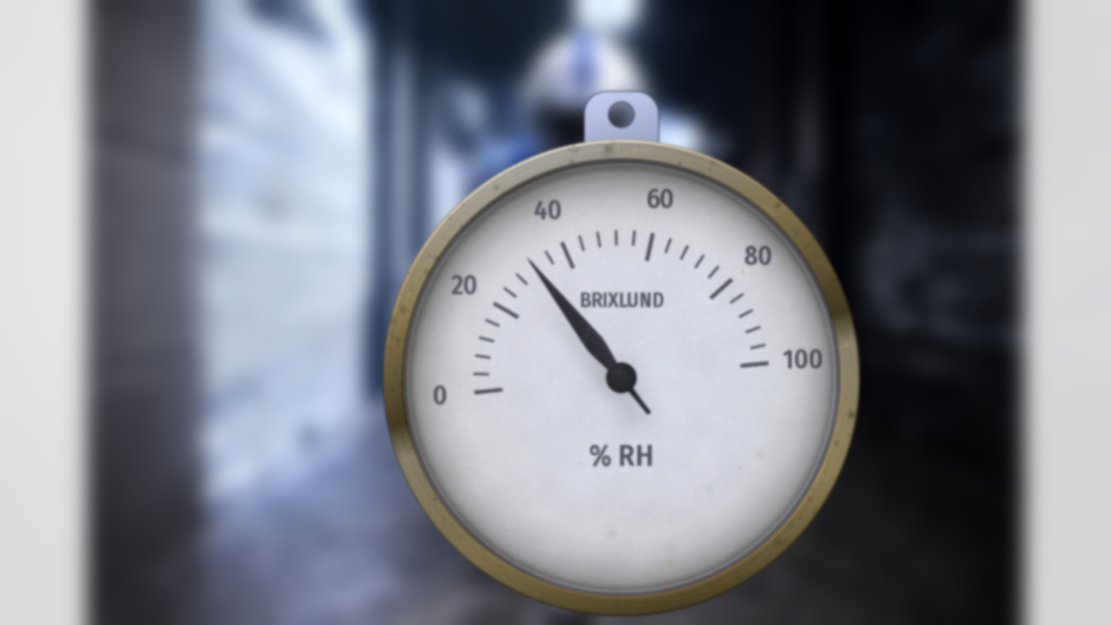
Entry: 32 %
